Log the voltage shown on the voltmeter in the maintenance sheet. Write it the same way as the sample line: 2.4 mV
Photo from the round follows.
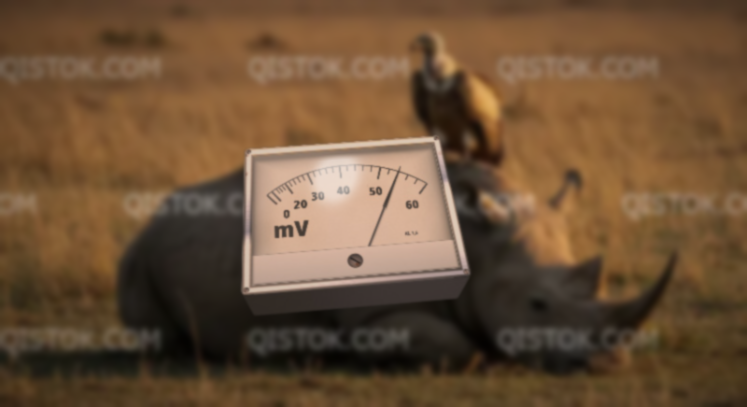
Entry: 54 mV
